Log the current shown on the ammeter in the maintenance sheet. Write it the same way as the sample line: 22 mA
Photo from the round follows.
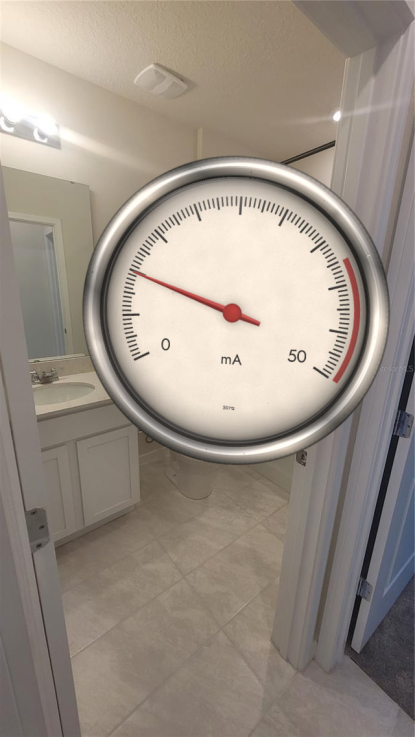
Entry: 10 mA
